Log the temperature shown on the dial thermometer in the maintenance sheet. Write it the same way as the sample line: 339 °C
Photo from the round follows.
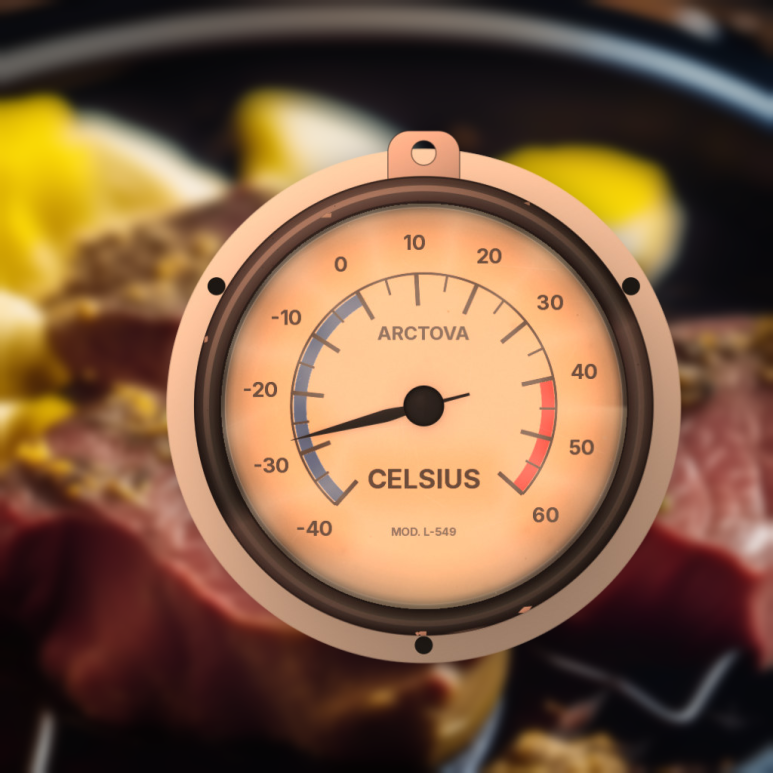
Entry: -27.5 °C
